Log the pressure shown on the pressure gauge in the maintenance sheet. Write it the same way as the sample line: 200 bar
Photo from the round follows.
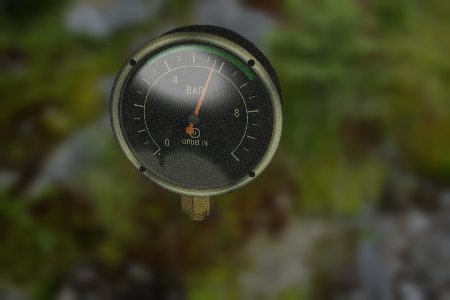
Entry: 5.75 bar
